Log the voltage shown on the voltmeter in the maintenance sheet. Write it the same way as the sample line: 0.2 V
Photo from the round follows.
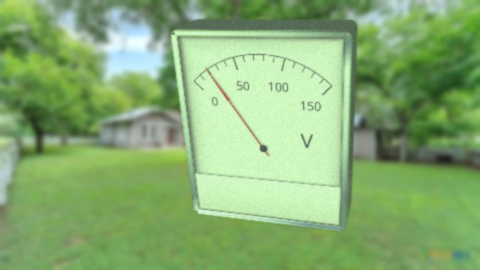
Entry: 20 V
